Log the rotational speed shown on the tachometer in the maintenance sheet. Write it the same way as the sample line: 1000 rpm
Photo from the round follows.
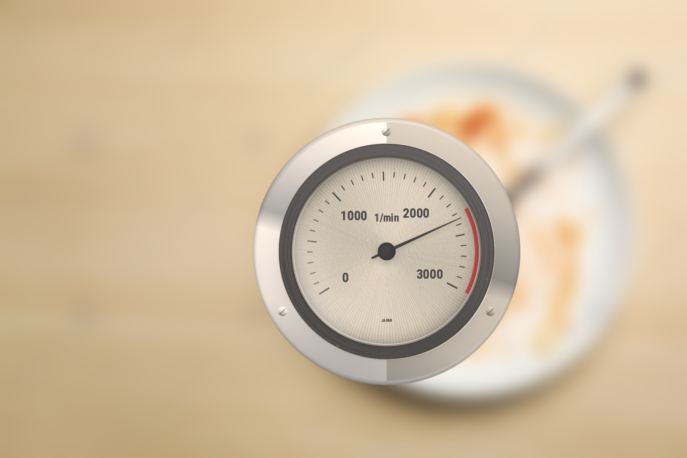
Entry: 2350 rpm
